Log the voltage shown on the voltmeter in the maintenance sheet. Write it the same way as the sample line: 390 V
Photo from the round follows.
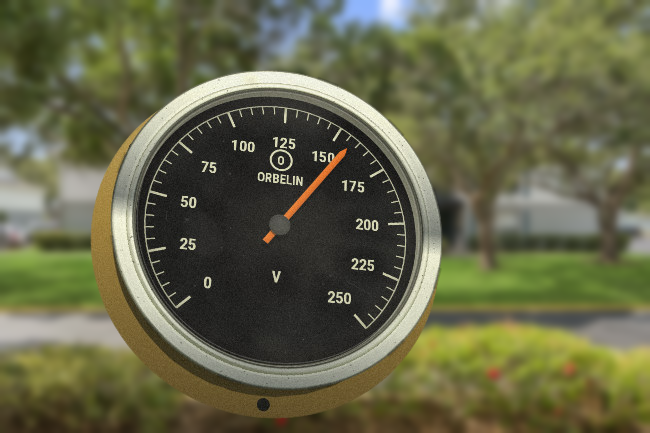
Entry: 157.5 V
